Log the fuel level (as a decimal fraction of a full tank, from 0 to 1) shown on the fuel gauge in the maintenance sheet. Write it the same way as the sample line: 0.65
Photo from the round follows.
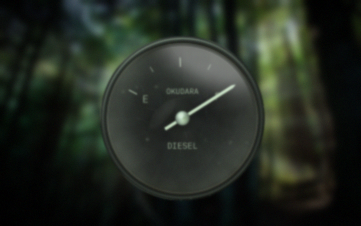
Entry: 1
